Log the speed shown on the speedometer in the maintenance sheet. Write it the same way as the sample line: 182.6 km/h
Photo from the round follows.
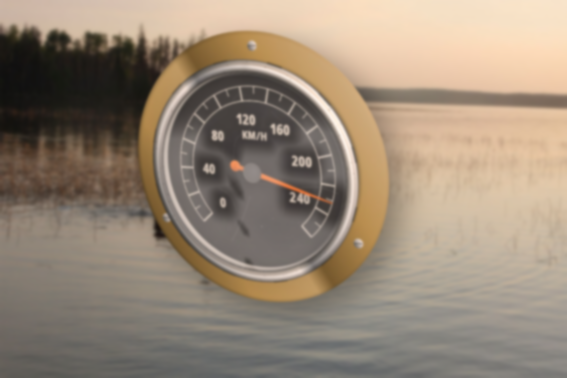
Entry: 230 km/h
